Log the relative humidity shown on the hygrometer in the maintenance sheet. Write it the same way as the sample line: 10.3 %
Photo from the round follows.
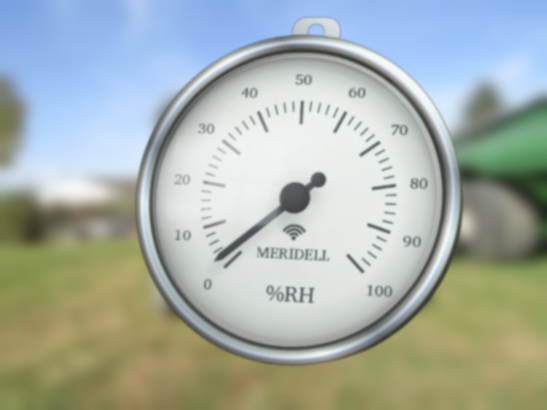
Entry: 2 %
